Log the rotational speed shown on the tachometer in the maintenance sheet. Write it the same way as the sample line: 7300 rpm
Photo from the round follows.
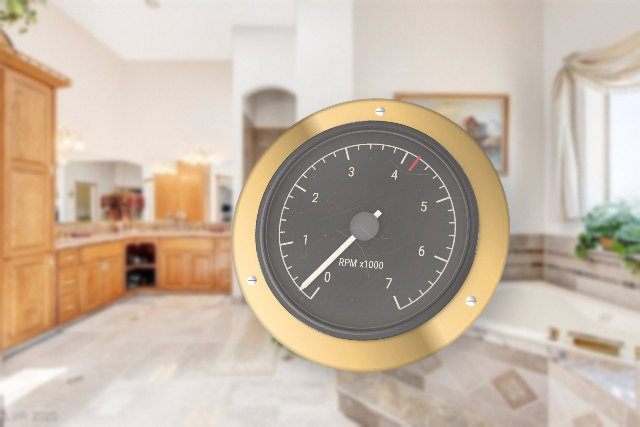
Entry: 200 rpm
